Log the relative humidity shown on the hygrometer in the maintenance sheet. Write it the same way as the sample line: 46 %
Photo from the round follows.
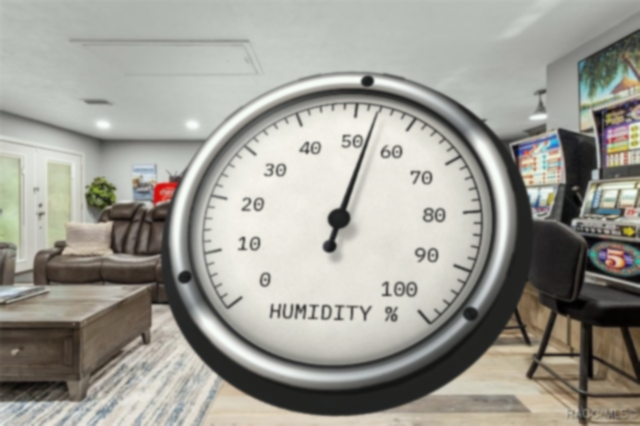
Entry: 54 %
